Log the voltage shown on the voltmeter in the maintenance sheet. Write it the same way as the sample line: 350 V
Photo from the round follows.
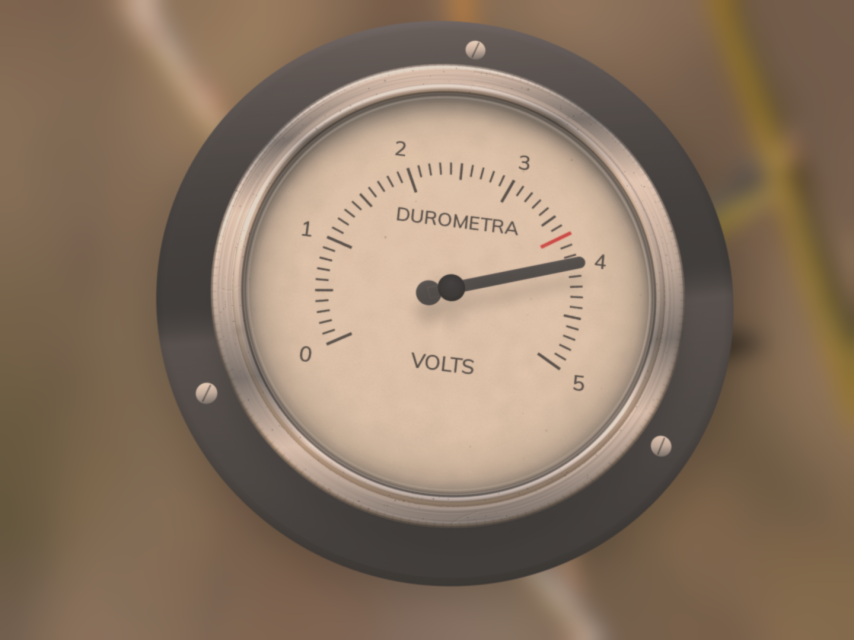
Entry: 4 V
